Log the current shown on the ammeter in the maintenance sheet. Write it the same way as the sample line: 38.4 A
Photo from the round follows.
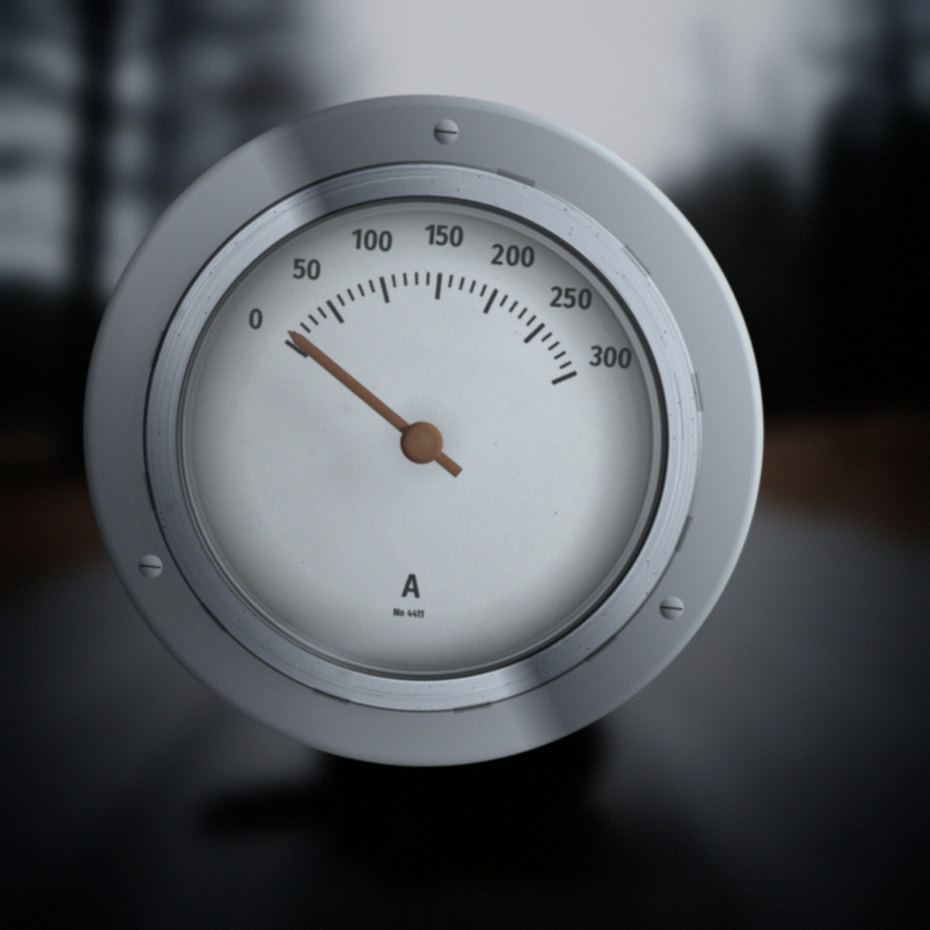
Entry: 10 A
